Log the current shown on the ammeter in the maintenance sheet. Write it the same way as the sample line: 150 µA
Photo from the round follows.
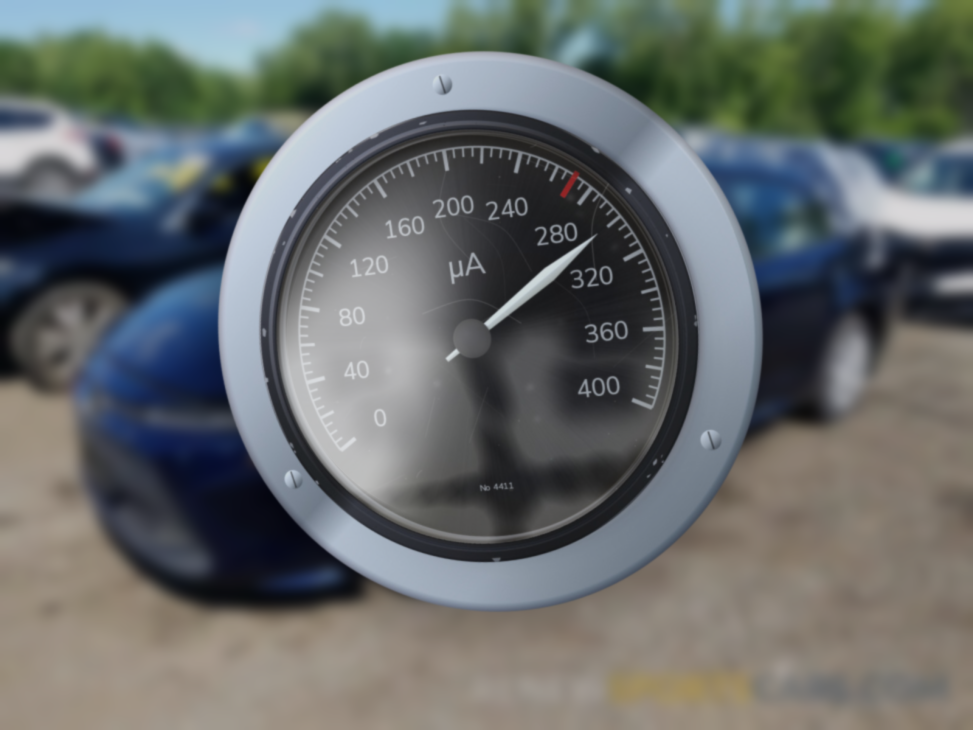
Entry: 300 µA
